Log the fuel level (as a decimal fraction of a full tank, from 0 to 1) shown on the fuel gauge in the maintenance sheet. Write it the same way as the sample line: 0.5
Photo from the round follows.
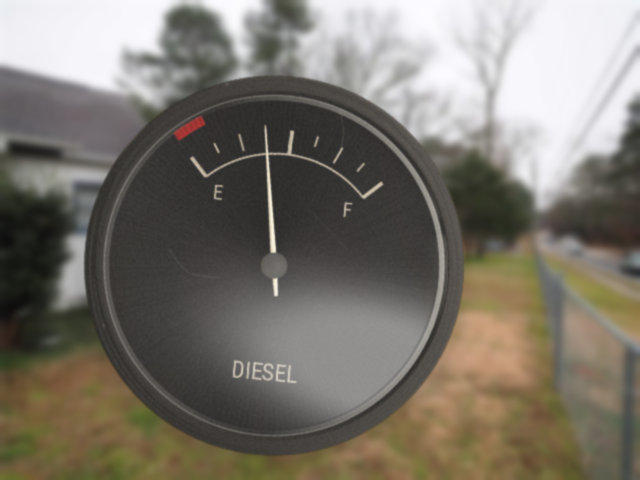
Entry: 0.375
